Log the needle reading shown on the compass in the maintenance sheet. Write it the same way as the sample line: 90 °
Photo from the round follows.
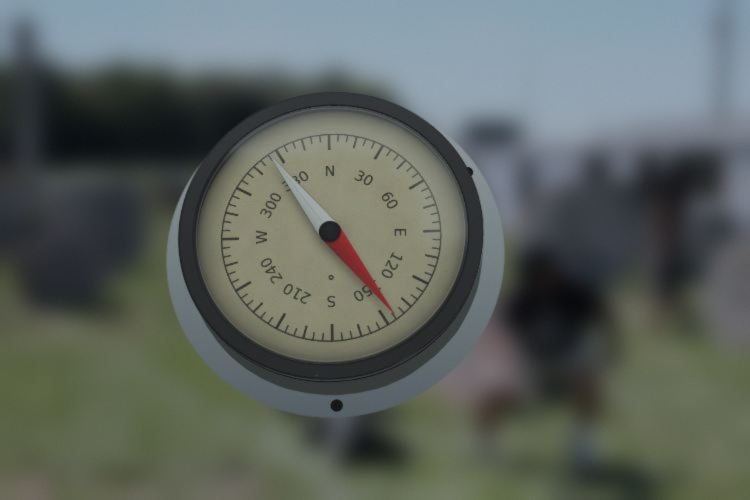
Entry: 145 °
